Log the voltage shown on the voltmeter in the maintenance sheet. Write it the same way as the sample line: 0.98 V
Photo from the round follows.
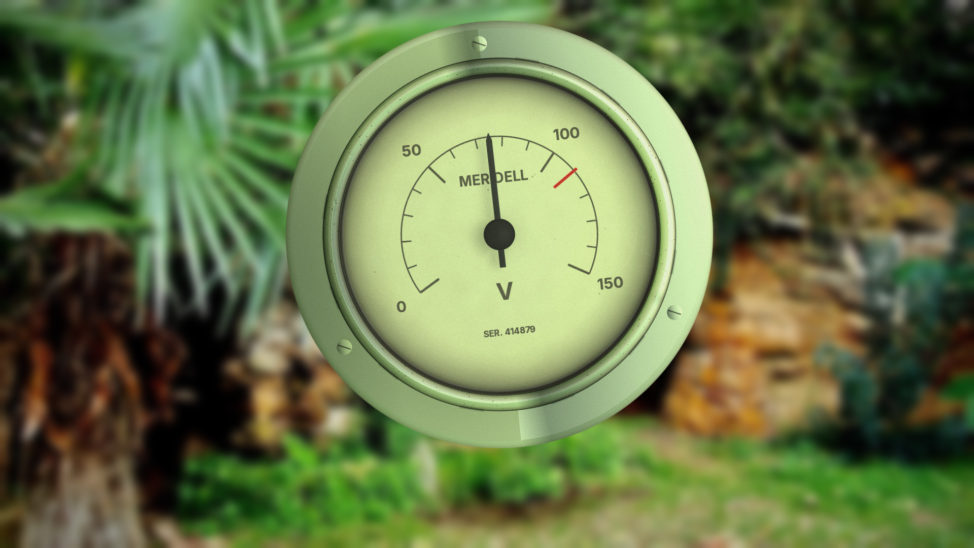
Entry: 75 V
